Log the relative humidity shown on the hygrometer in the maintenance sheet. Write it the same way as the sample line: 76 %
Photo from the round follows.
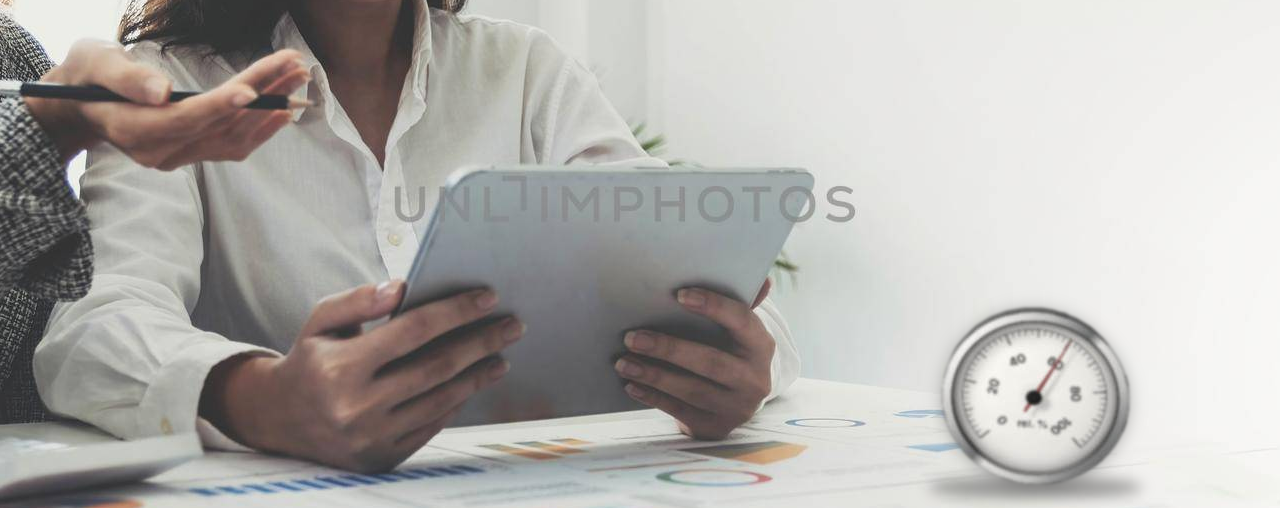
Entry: 60 %
